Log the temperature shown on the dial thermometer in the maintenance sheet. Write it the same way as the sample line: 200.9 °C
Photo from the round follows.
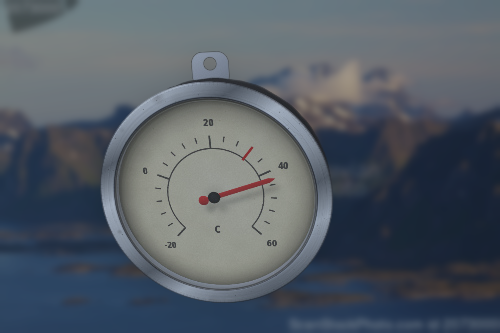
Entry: 42 °C
